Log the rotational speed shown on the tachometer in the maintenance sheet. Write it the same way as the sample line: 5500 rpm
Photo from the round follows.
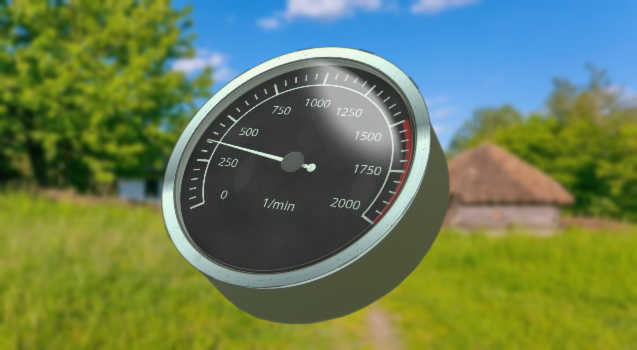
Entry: 350 rpm
